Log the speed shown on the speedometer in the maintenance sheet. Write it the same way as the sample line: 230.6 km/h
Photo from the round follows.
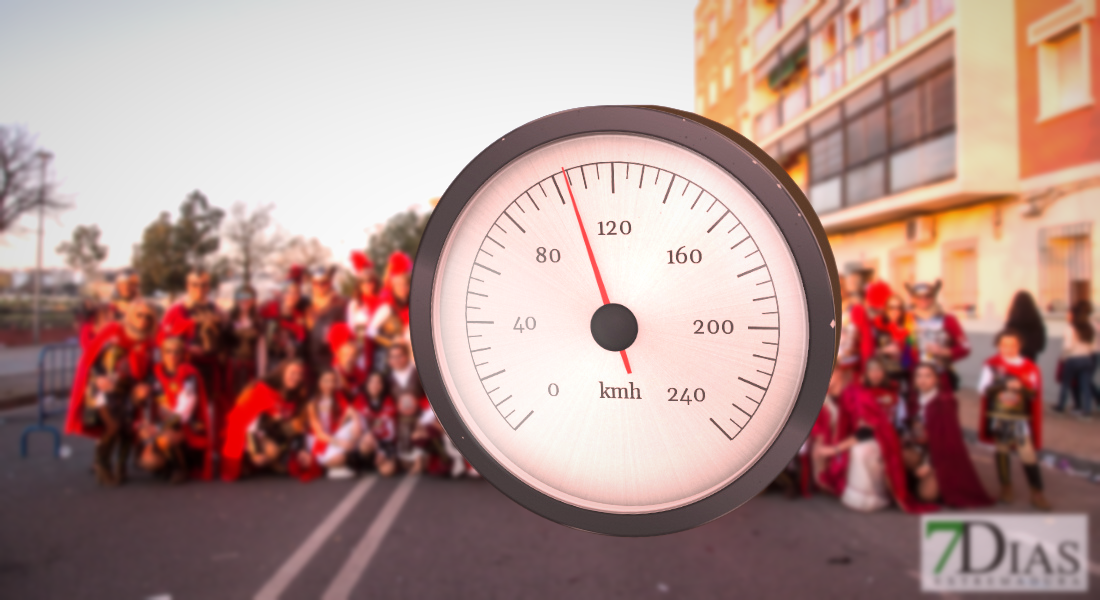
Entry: 105 km/h
